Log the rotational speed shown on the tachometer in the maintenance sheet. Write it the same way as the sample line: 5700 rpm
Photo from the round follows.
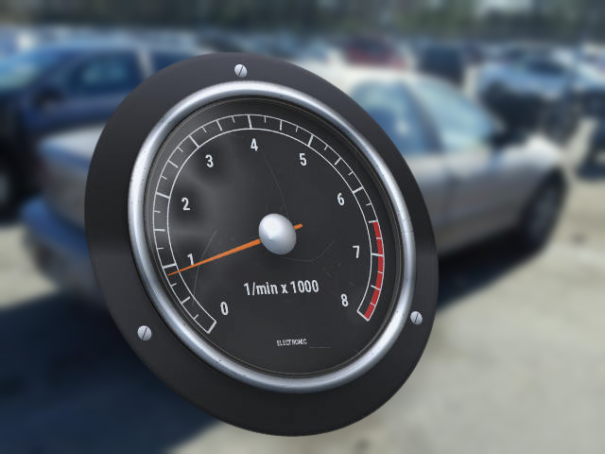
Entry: 875 rpm
